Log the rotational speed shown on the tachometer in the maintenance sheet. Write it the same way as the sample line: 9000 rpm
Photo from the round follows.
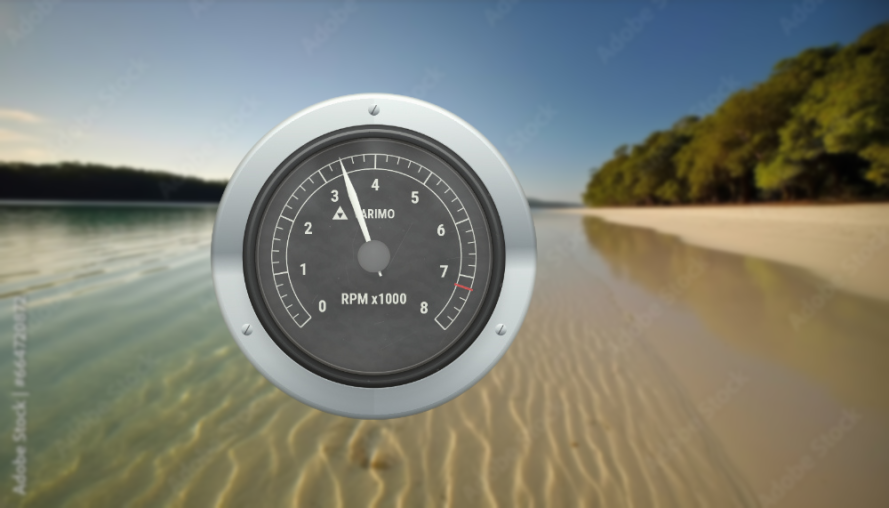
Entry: 3400 rpm
